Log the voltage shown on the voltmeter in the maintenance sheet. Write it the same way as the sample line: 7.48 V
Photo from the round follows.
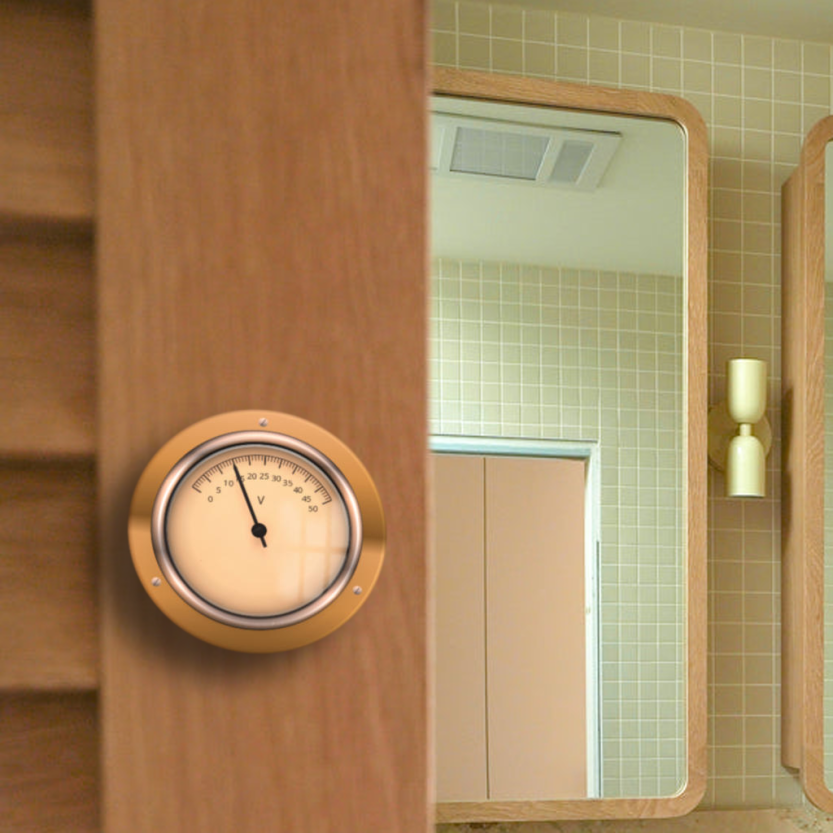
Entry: 15 V
